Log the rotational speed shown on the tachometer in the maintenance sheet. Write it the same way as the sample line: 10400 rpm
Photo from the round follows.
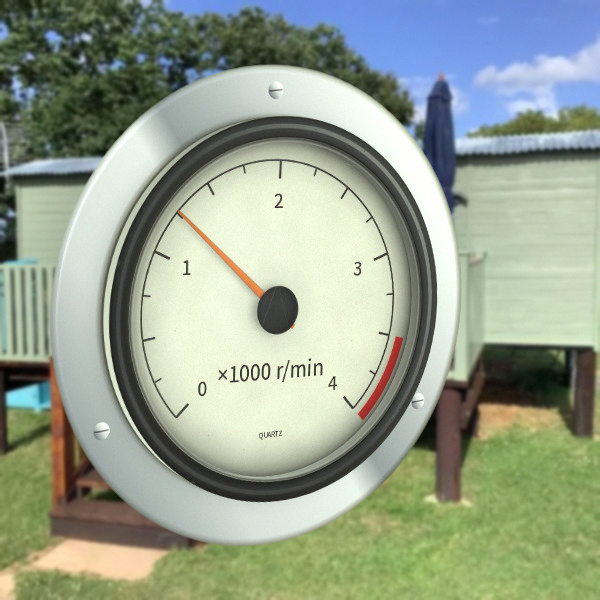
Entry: 1250 rpm
